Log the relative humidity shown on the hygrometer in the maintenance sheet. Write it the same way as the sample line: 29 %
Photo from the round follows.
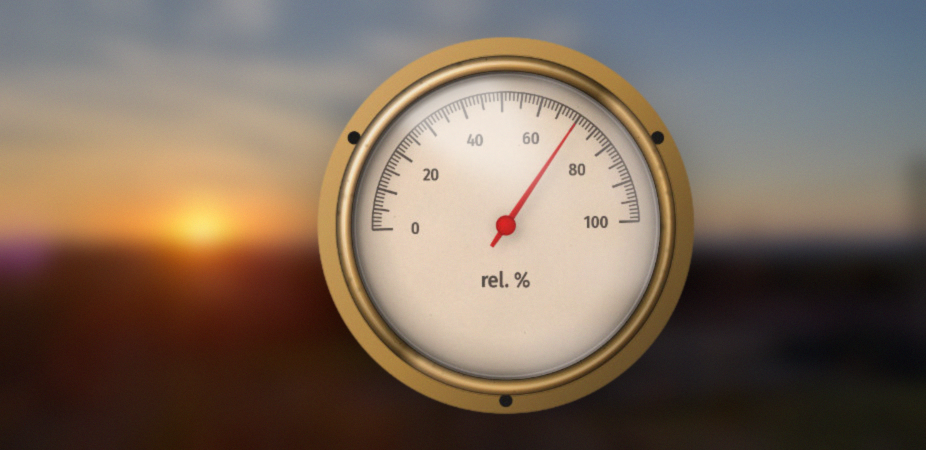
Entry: 70 %
